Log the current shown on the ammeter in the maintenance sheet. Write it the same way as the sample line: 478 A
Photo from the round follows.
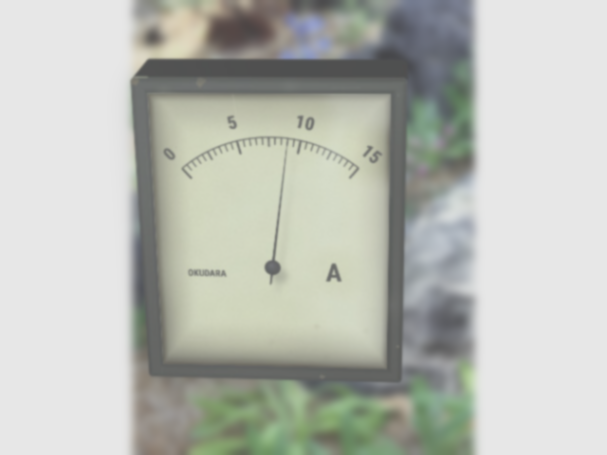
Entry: 9 A
